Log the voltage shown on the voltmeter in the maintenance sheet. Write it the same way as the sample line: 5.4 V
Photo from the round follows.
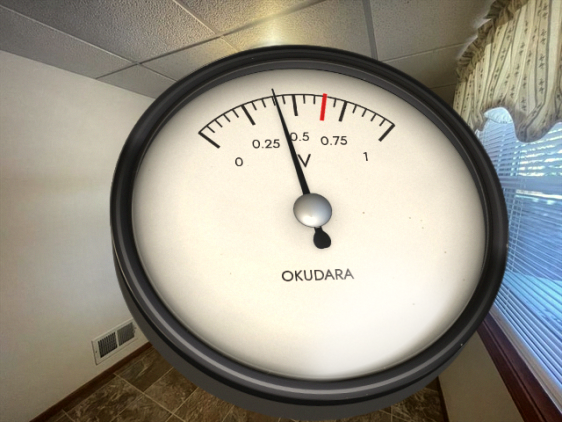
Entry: 0.4 V
